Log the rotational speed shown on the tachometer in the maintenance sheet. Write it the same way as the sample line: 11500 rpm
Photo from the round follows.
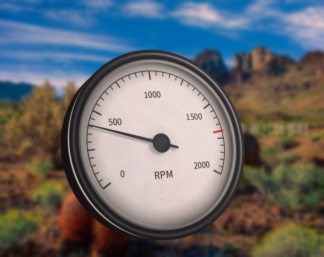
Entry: 400 rpm
